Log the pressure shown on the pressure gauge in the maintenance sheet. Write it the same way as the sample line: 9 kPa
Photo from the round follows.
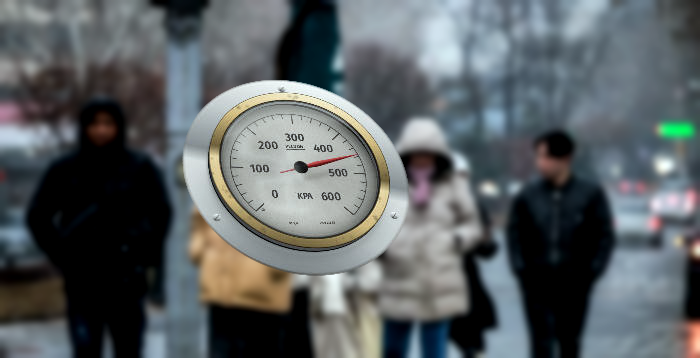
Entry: 460 kPa
